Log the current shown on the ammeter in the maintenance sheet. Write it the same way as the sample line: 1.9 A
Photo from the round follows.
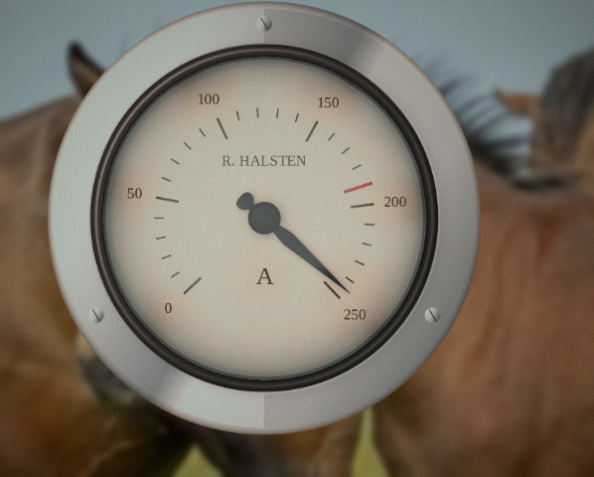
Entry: 245 A
